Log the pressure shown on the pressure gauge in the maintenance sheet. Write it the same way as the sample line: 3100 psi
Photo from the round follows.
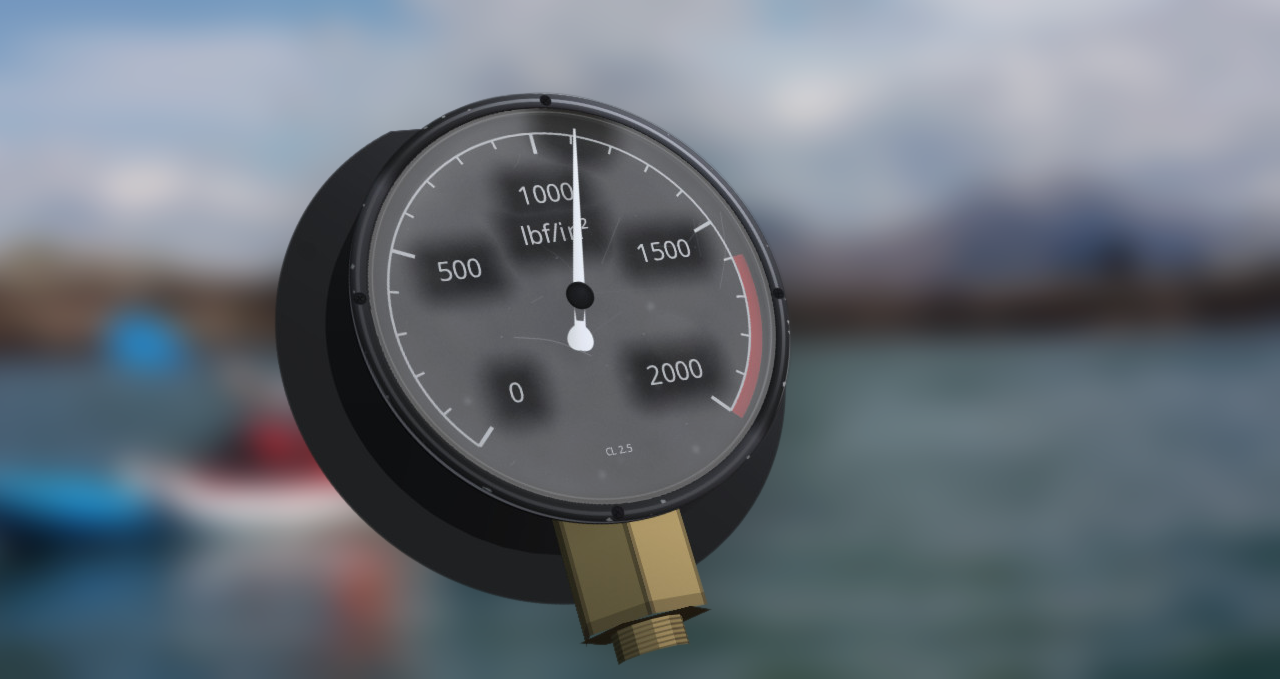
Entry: 1100 psi
